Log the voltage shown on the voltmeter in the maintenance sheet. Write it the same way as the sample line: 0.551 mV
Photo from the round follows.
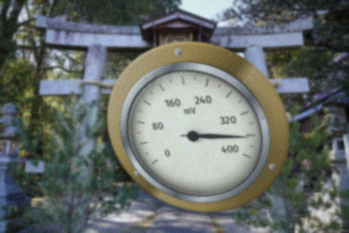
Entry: 360 mV
